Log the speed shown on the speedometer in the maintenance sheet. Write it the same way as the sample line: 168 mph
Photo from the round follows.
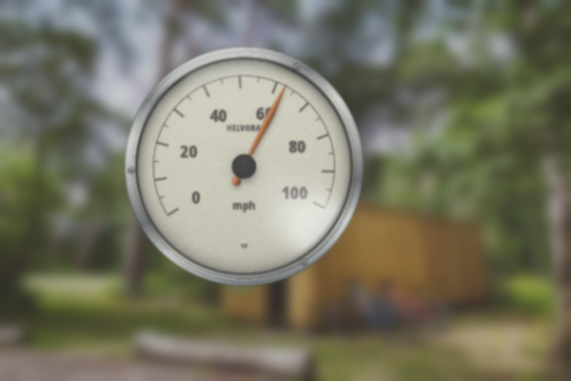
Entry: 62.5 mph
